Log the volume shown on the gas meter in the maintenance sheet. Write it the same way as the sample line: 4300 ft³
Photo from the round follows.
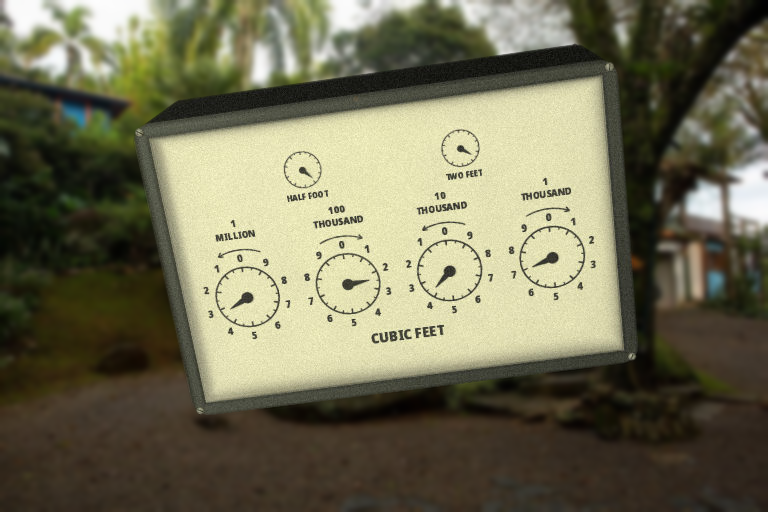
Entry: 323700 ft³
